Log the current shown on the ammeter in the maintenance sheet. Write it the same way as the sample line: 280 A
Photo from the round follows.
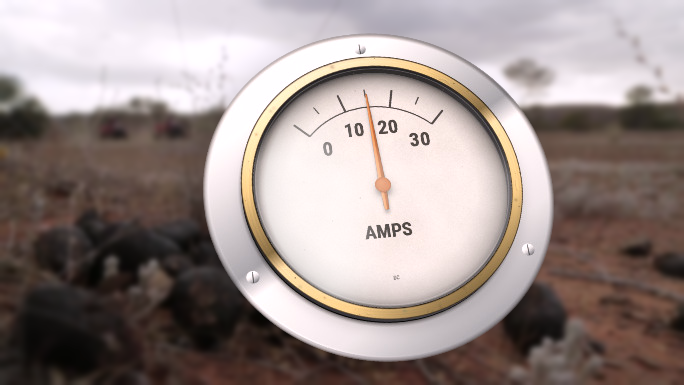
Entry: 15 A
